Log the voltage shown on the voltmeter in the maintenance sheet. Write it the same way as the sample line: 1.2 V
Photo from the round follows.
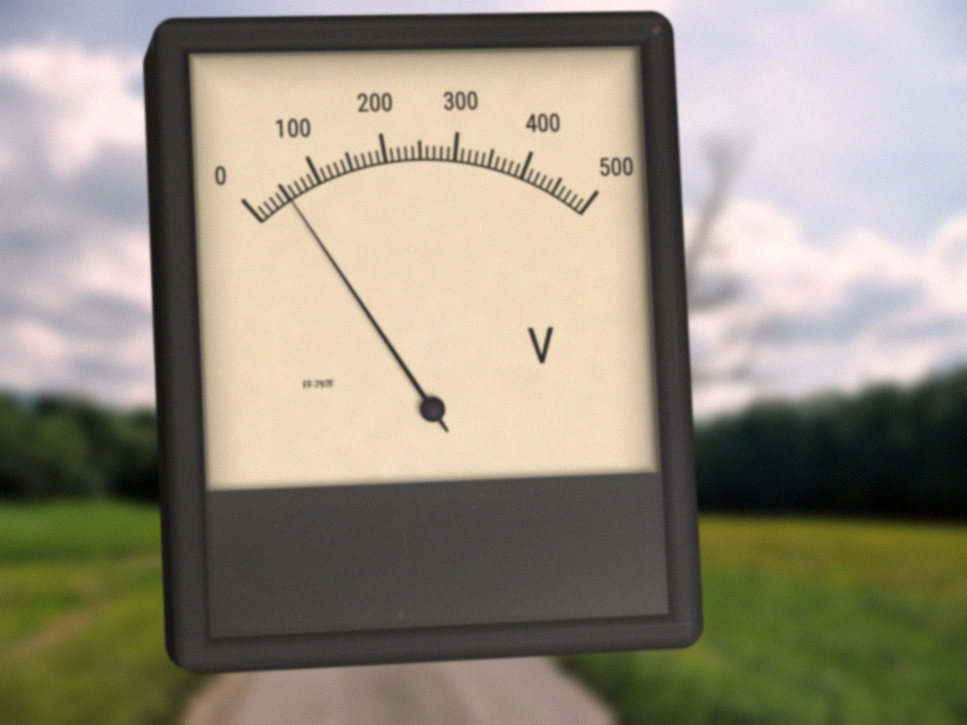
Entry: 50 V
